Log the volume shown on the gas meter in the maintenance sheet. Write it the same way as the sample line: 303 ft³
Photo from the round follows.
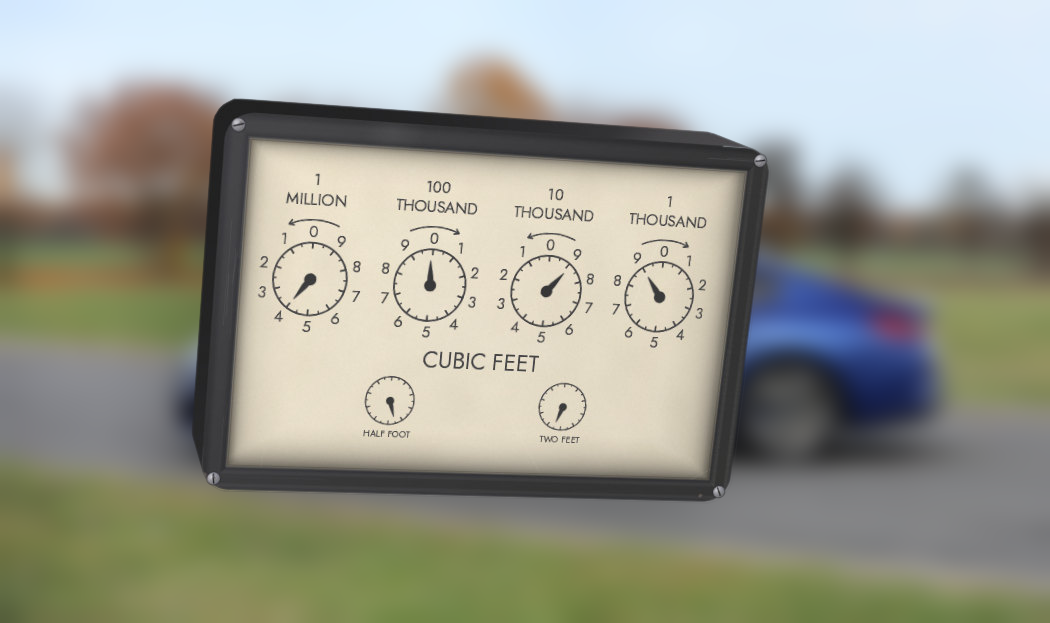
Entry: 398900 ft³
